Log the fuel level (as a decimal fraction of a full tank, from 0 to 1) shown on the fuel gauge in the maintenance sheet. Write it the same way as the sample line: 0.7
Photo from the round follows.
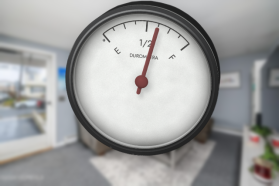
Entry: 0.625
